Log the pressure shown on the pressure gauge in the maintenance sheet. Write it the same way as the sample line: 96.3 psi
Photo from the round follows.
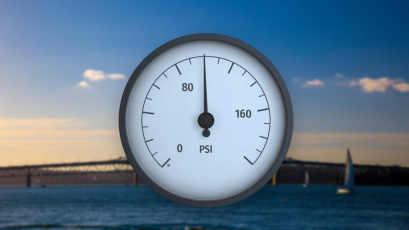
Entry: 100 psi
